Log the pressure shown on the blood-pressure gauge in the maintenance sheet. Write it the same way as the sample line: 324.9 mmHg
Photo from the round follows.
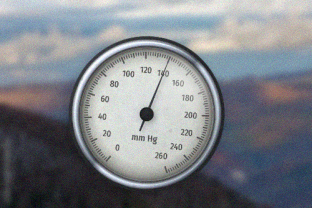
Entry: 140 mmHg
